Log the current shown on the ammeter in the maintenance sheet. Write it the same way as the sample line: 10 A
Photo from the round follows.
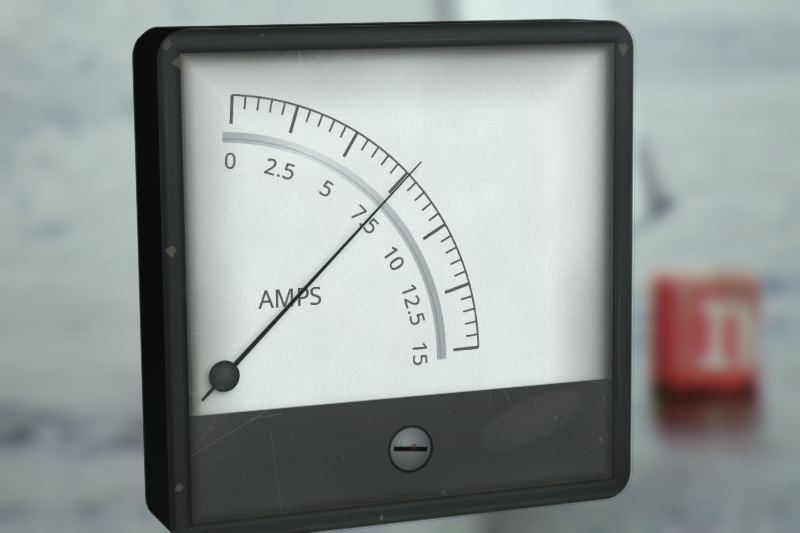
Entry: 7.5 A
